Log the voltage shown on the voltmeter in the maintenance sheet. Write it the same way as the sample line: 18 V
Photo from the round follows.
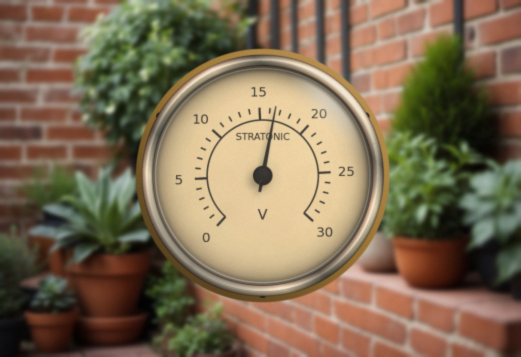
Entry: 16.5 V
